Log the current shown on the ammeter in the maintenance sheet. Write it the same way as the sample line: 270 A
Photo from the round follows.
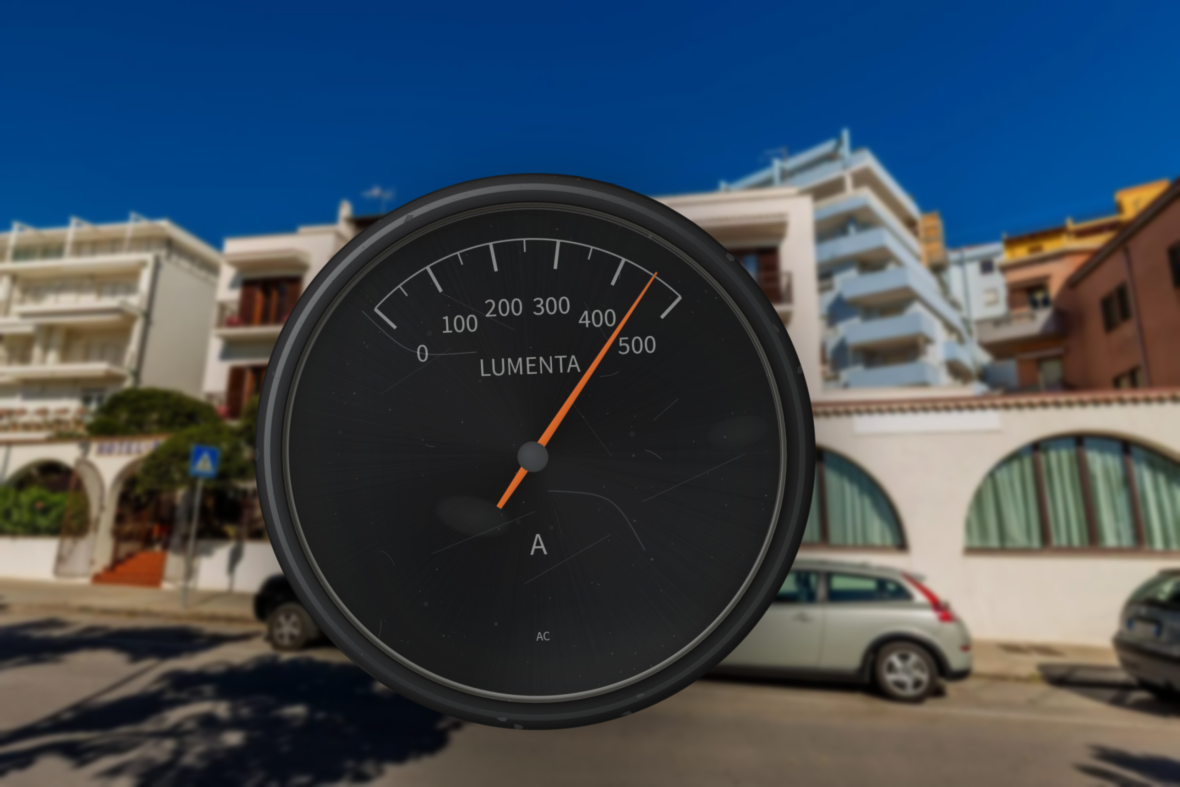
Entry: 450 A
